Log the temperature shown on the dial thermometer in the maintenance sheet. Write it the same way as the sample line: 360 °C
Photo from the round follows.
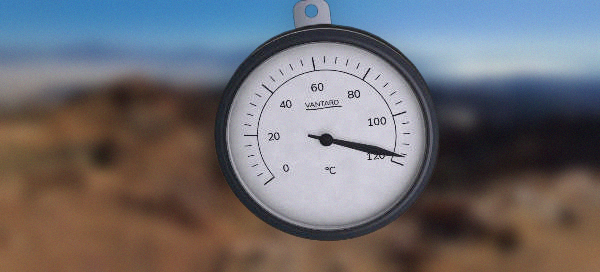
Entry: 116 °C
